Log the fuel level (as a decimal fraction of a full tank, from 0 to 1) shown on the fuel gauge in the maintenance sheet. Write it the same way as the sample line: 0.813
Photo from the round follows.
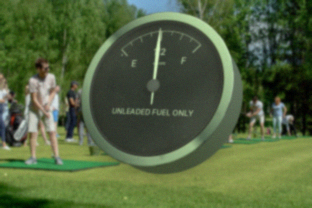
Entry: 0.5
